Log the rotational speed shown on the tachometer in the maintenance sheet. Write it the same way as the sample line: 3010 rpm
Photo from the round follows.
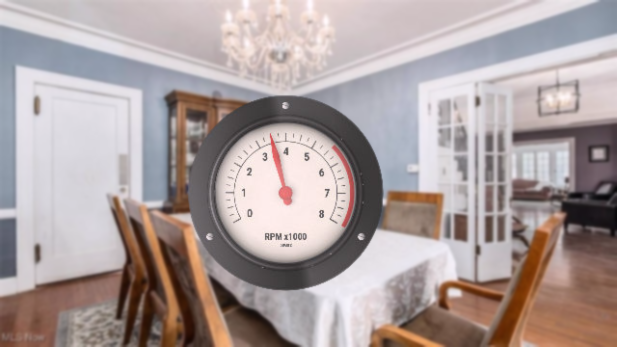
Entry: 3500 rpm
